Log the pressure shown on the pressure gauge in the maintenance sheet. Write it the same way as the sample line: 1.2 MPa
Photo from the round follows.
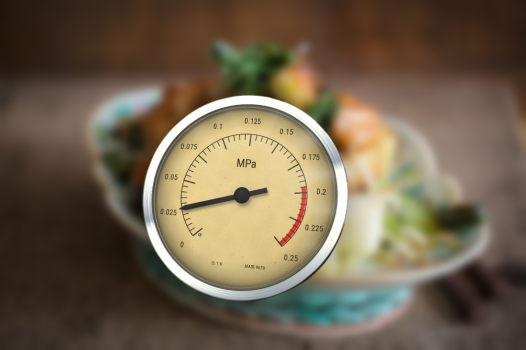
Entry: 0.025 MPa
